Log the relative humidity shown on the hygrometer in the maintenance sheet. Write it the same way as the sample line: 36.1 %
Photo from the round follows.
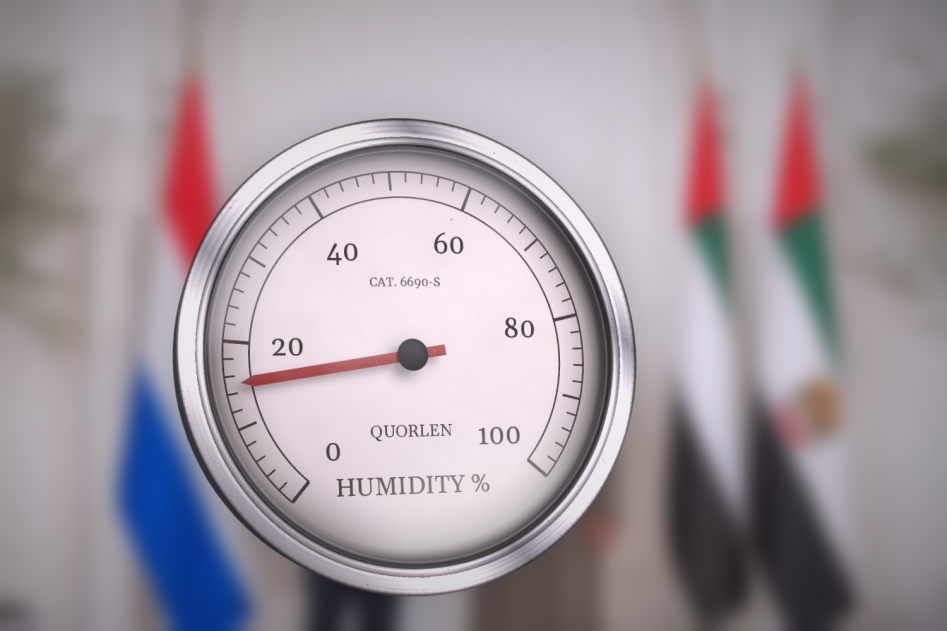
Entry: 15 %
